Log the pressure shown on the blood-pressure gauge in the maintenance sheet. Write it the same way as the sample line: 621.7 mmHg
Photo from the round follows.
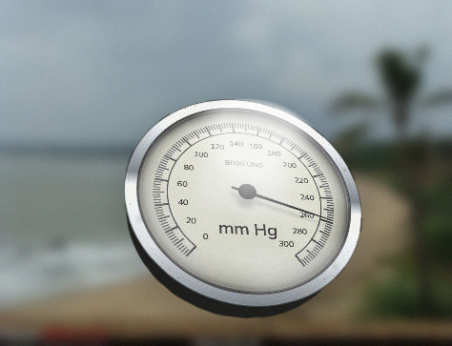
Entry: 260 mmHg
